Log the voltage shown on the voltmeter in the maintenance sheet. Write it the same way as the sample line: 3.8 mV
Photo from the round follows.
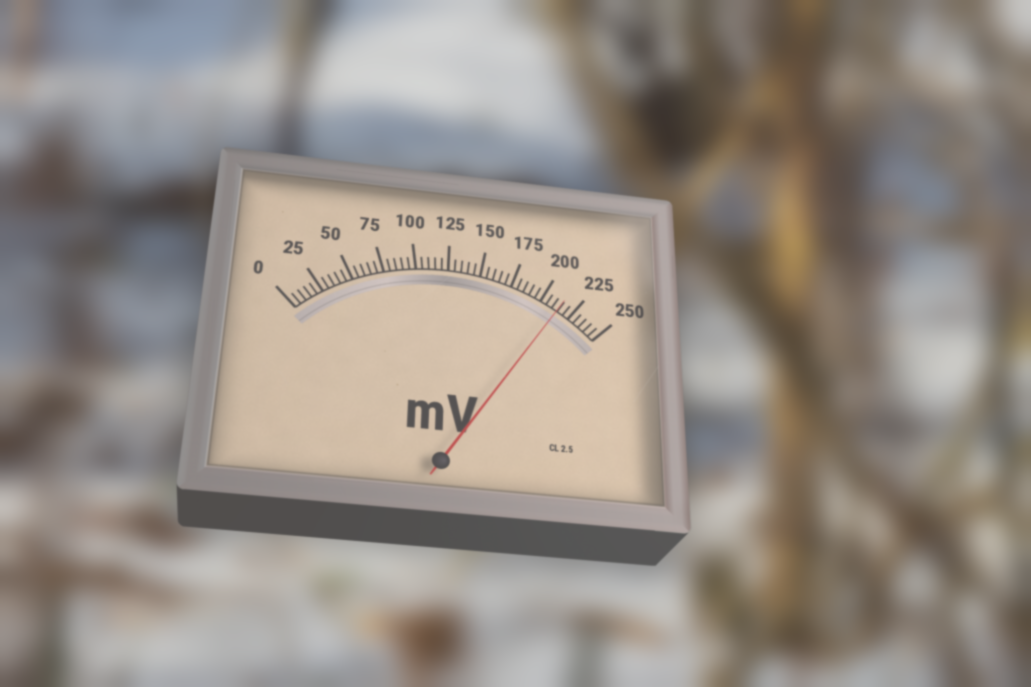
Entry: 215 mV
